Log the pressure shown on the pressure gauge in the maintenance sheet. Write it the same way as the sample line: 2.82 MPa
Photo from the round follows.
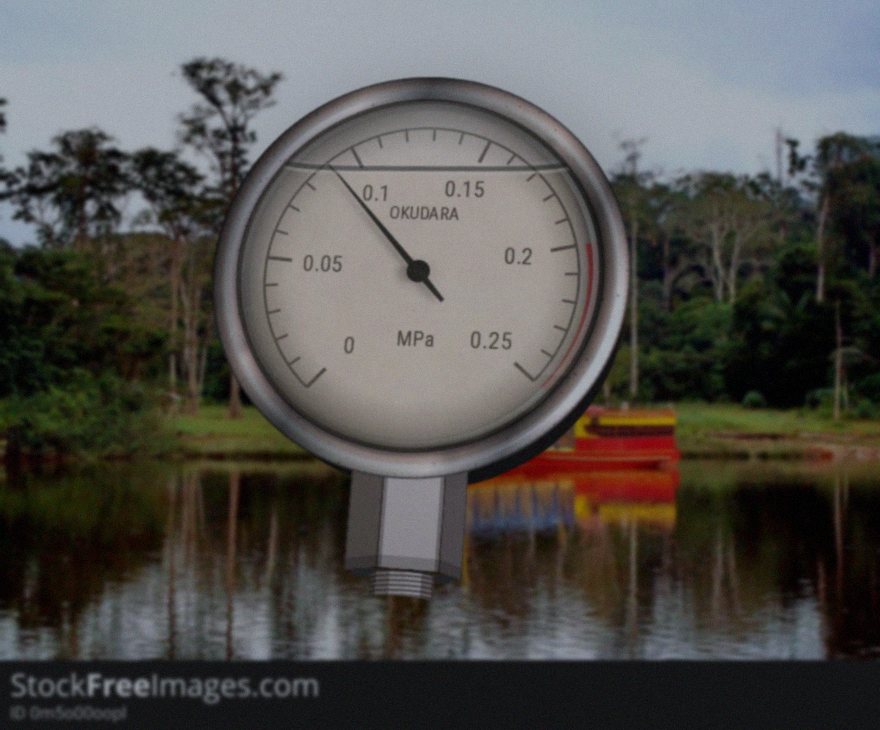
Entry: 0.09 MPa
